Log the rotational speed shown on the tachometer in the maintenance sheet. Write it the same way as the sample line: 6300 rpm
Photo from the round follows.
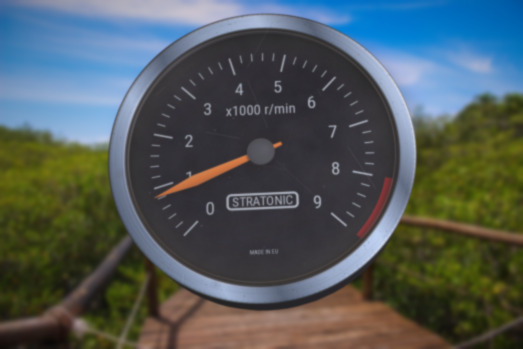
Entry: 800 rpm
